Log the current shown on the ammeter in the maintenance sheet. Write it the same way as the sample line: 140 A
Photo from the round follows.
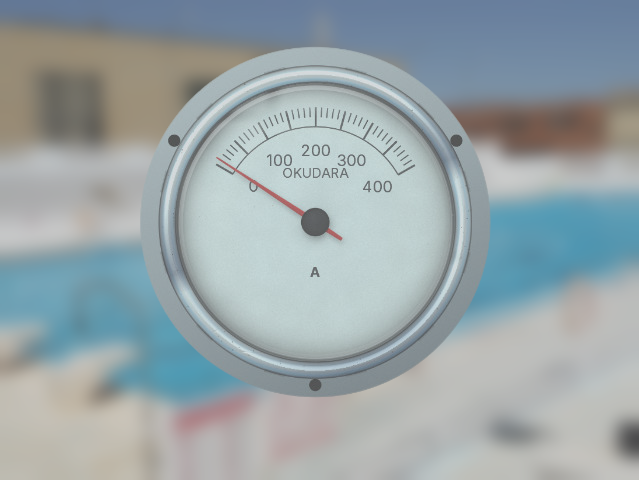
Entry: 10 A
